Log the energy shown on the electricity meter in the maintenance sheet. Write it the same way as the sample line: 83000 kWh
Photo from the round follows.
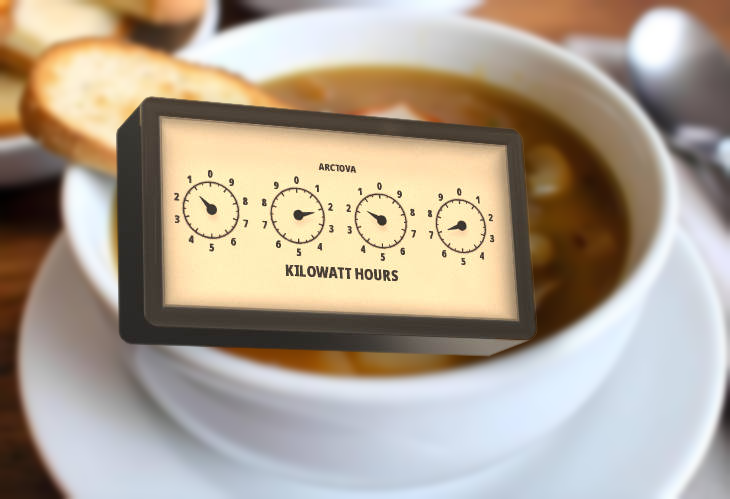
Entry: 1217 kWh
